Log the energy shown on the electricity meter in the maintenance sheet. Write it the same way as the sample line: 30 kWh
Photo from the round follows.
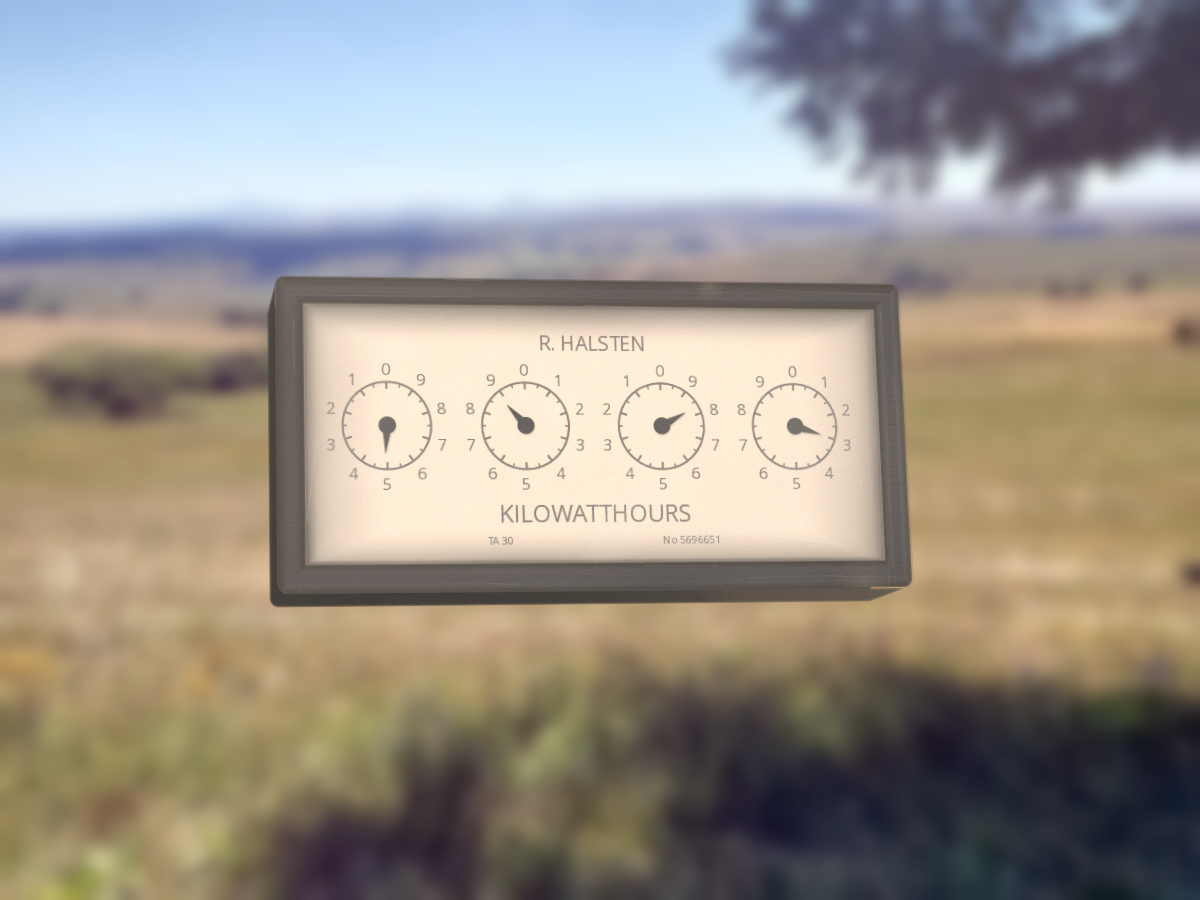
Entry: 4883 kWh
